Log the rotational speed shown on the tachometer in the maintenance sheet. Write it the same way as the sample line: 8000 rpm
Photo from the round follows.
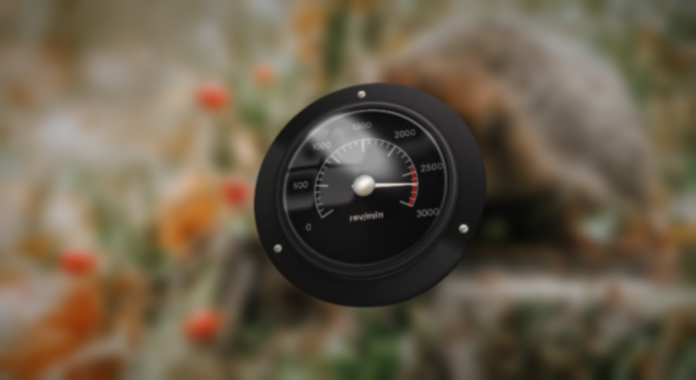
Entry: 2700 rpm
